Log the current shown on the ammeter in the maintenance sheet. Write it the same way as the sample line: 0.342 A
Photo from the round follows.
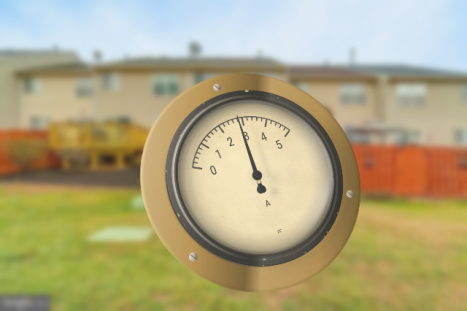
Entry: 2.8 A
